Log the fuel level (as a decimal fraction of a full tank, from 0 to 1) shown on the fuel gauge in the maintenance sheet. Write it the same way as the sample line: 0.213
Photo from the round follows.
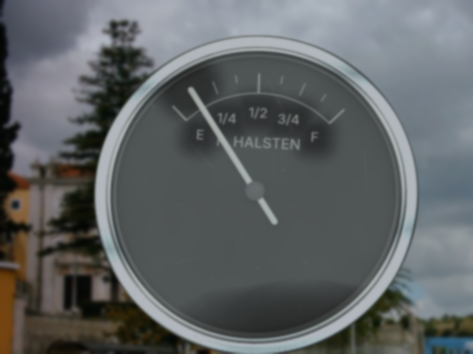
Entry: 0.125
